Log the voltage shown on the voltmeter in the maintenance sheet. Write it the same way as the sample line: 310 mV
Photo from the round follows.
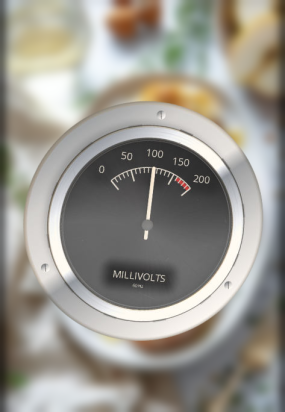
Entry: 100 mV
